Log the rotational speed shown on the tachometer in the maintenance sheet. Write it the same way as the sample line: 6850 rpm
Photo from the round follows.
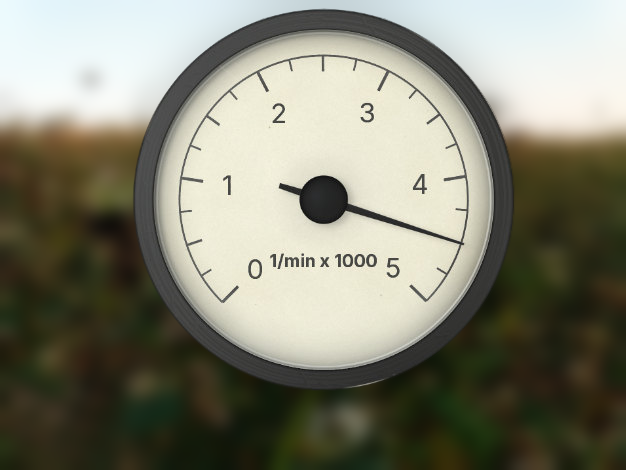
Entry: 4500 rpm
